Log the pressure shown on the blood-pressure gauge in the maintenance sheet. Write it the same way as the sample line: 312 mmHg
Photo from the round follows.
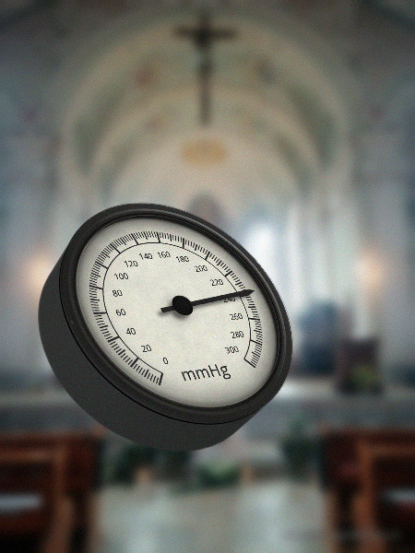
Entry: 240 mmHg
